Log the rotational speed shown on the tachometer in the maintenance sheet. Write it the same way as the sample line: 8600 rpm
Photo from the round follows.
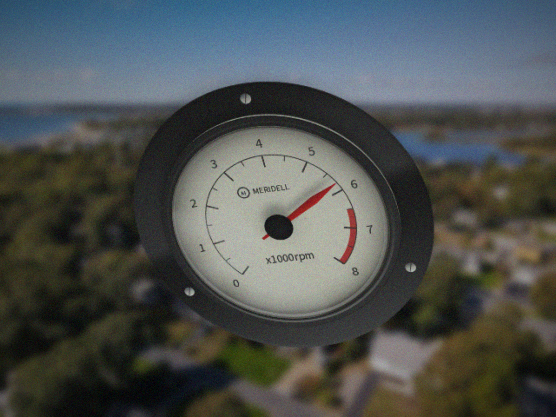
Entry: 5750 rpm
